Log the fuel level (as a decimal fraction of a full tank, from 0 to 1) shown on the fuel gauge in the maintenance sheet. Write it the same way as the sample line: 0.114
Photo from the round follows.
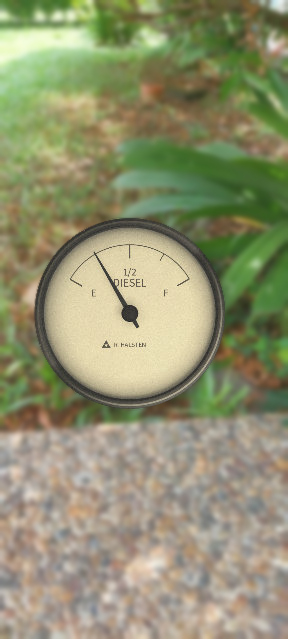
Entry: 0.25
